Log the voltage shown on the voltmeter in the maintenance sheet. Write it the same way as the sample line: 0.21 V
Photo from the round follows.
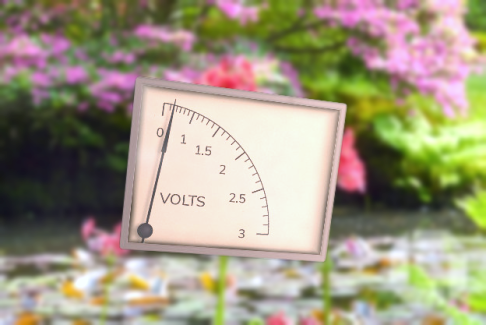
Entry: 0.5 V
